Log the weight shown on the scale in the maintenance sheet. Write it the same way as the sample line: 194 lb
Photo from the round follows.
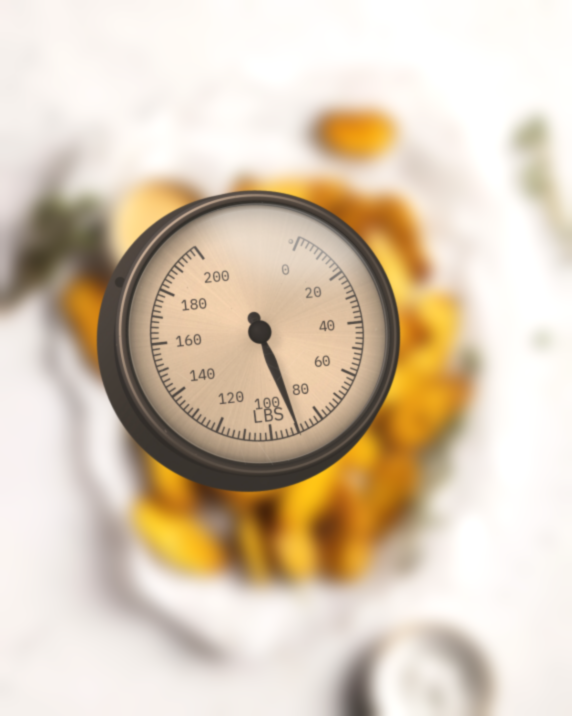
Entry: 90 lb
